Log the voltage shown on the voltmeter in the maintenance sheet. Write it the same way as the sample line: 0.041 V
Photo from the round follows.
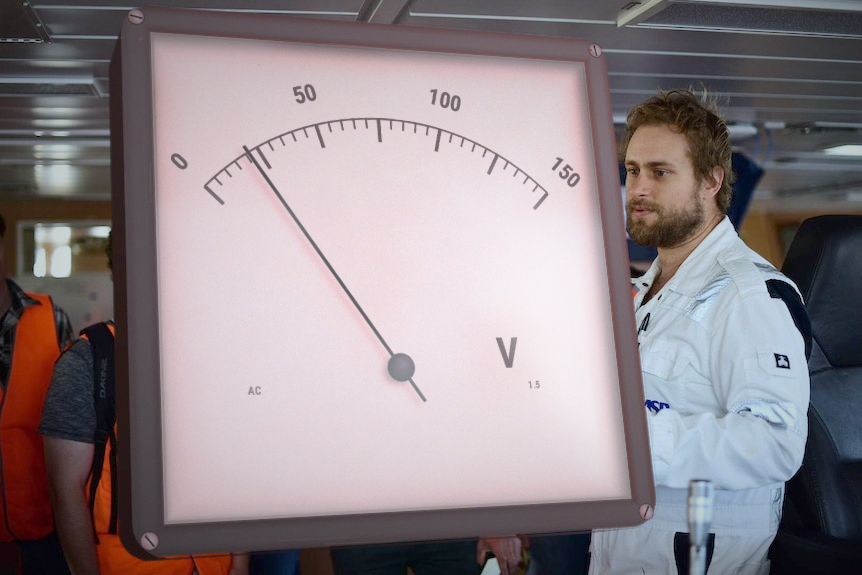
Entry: 20 V
